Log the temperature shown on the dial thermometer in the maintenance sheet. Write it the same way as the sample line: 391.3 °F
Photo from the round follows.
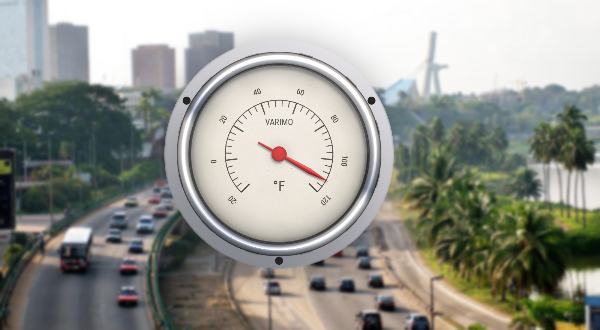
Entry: 112 °F
